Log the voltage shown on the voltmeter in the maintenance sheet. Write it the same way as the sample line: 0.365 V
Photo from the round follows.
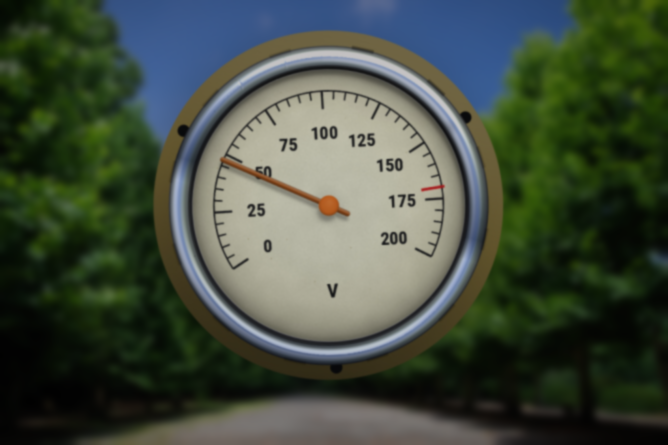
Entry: 47.5 V
